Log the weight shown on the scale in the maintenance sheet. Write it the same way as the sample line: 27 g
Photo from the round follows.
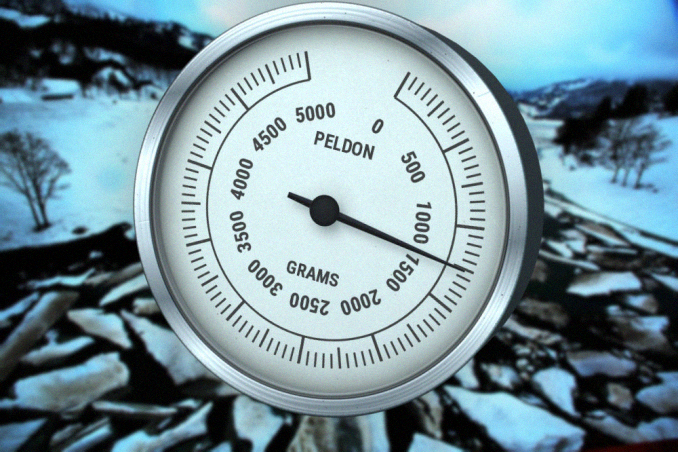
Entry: 1250 g
